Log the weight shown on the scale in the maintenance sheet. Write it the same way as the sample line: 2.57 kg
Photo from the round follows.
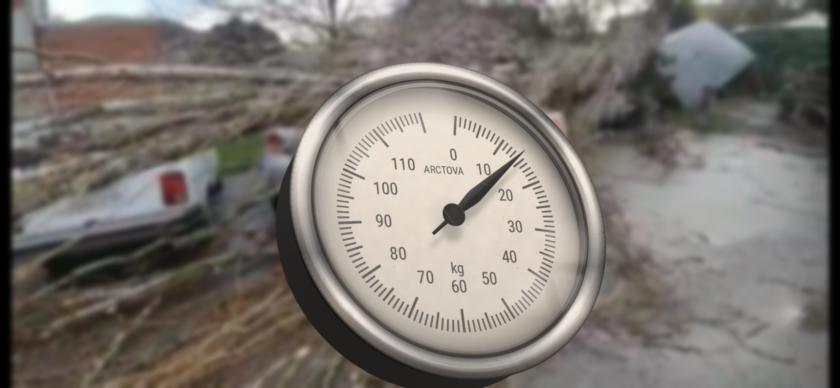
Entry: 14 kg
